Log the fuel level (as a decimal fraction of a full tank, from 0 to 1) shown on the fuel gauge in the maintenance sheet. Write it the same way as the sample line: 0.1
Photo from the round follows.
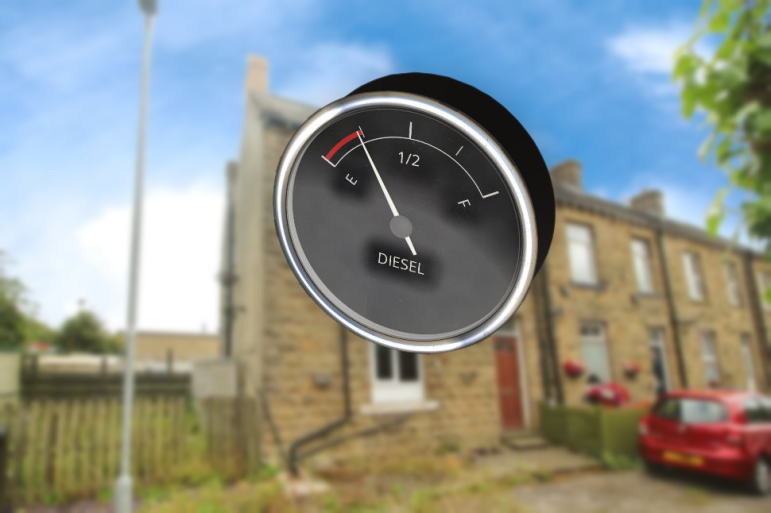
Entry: 0.25
